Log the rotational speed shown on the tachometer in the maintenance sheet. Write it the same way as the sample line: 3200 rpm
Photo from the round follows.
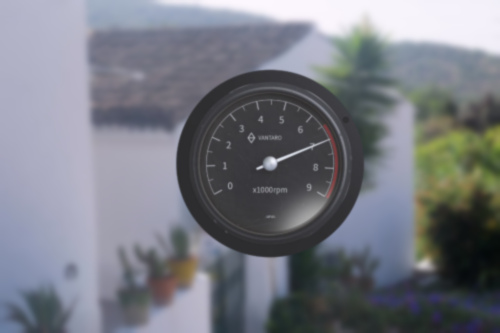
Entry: 7000 rpm
